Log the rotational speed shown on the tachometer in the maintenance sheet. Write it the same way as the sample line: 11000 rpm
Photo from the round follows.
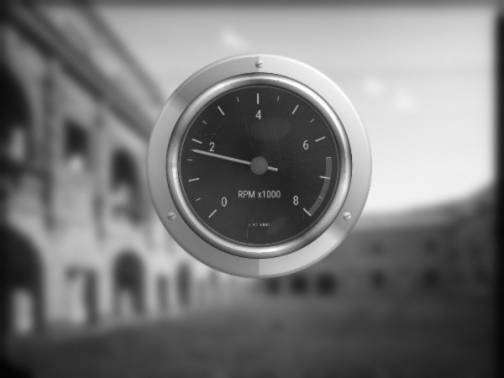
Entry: 1750 rpm
